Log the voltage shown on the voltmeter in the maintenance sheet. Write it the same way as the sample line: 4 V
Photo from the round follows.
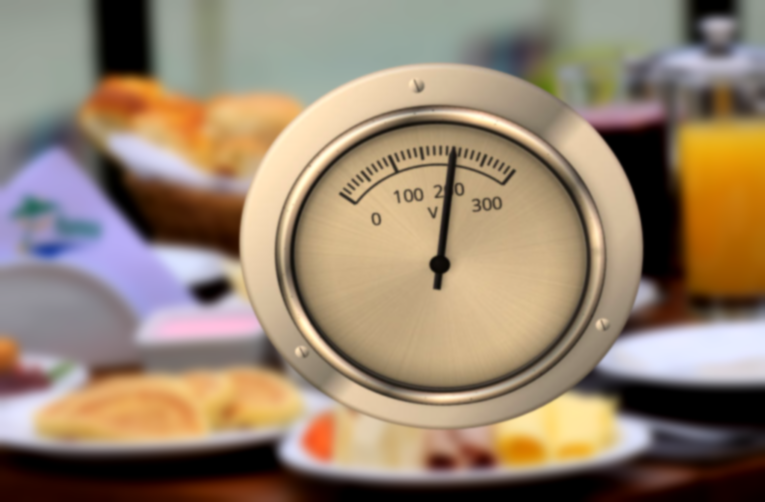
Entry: 200 V
